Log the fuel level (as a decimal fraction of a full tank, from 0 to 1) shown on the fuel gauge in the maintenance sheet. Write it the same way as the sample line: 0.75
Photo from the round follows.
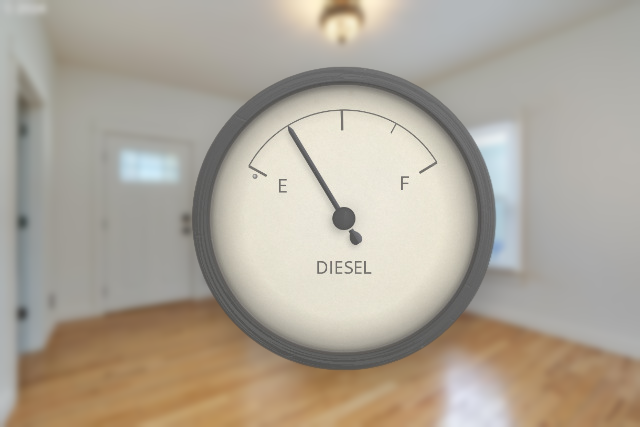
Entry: 0.25
